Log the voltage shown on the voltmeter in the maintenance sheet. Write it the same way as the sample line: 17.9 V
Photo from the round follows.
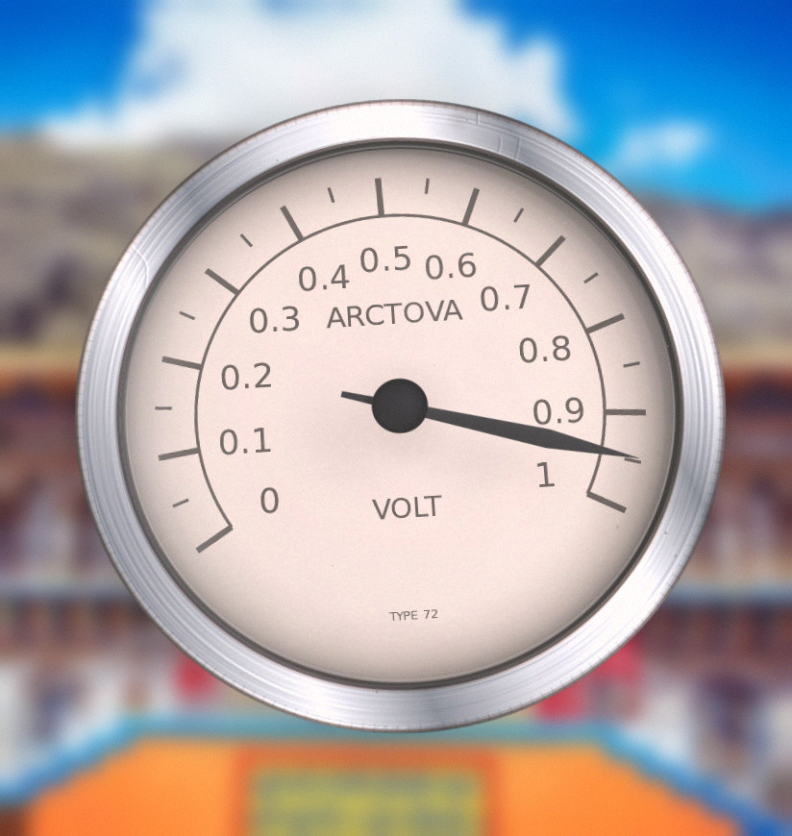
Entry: 0.95 V
